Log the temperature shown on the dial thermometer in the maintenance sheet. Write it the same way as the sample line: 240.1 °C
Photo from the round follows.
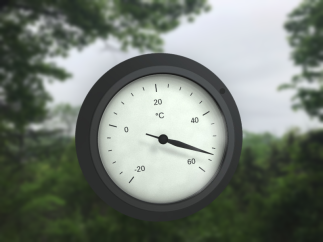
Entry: 54 °C
